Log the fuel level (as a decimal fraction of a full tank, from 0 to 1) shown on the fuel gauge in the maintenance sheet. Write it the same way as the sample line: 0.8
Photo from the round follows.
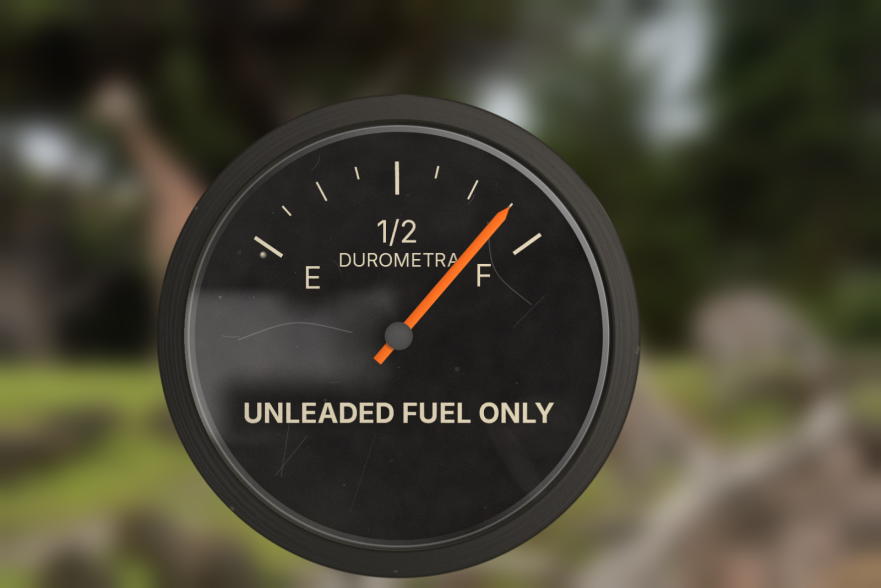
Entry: 0.875
